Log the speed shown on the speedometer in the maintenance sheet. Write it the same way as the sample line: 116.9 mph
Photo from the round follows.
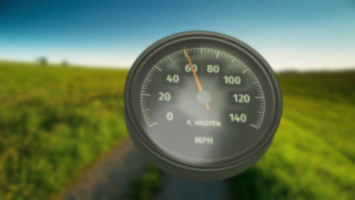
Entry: 60 mph
